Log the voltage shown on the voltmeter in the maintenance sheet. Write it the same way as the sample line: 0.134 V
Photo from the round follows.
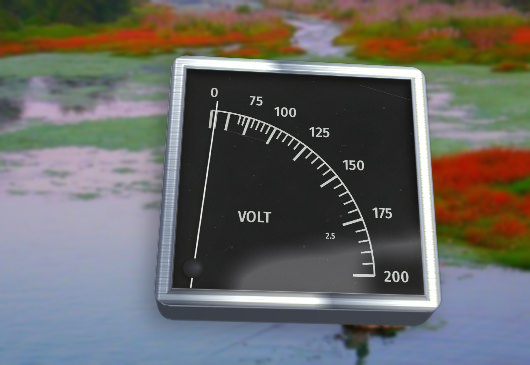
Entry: 25 V
